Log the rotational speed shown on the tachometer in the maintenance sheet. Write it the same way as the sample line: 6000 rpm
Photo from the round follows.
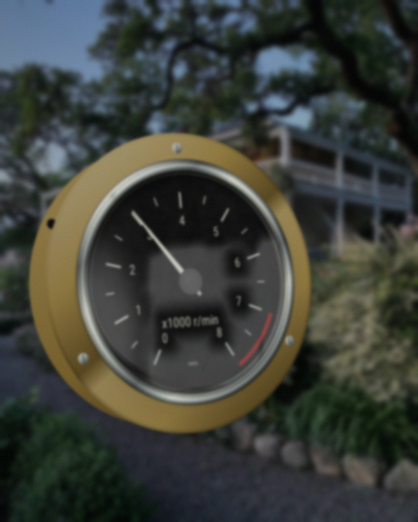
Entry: 3000 rpm
